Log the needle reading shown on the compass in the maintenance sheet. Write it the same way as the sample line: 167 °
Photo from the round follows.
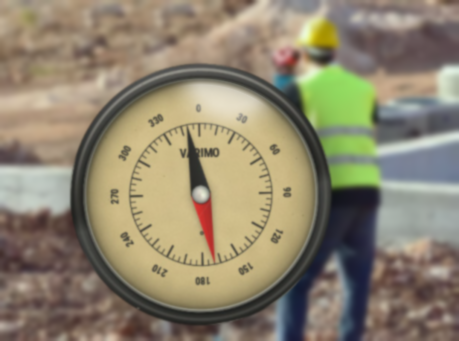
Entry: 170 °
